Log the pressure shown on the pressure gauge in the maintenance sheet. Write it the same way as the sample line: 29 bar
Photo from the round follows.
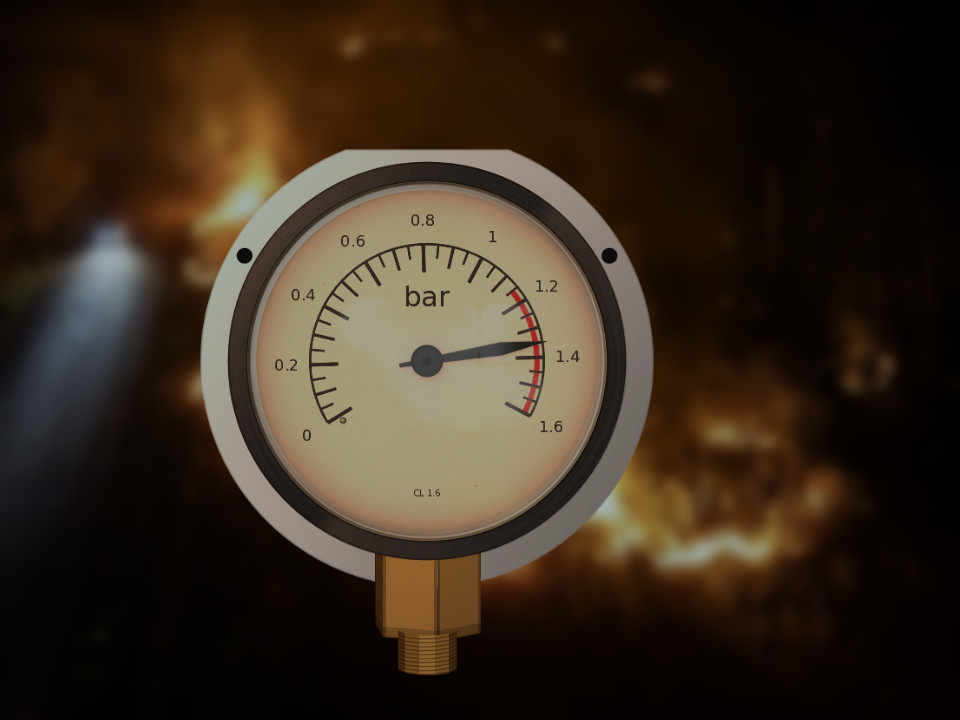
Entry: 1.35 bar
